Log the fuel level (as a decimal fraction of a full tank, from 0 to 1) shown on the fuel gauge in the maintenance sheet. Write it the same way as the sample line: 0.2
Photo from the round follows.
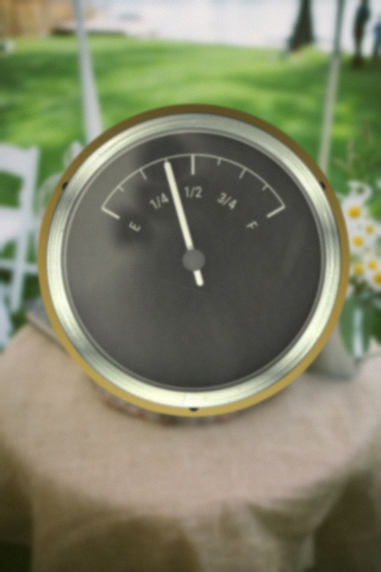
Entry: 0.375
